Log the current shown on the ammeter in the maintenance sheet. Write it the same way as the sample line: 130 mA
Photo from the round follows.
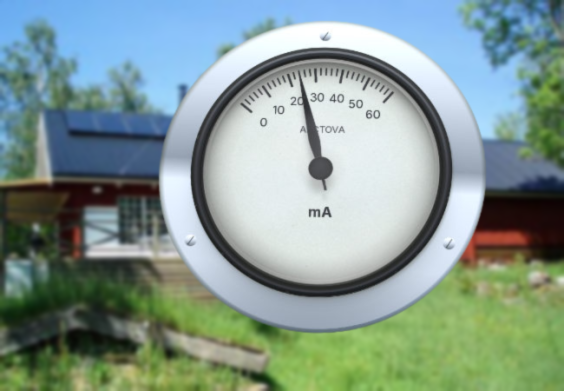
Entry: 24 mA
